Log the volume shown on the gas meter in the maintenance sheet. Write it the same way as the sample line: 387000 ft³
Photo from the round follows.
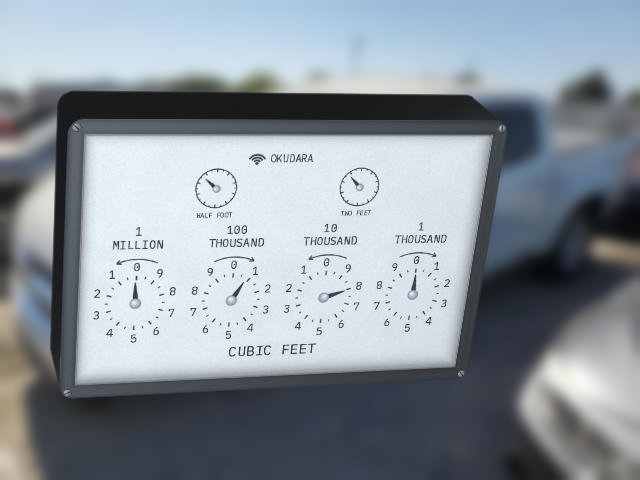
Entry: 8000 ft³
